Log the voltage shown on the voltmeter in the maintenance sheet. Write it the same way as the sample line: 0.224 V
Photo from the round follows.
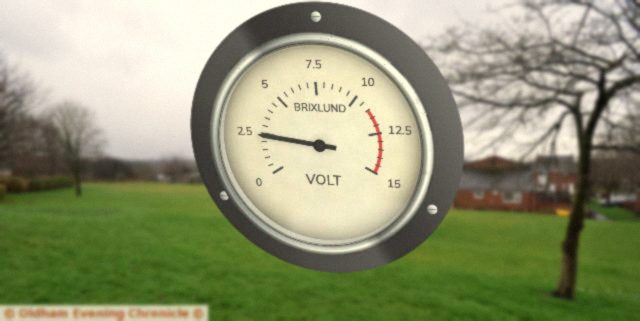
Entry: 2.5 V
